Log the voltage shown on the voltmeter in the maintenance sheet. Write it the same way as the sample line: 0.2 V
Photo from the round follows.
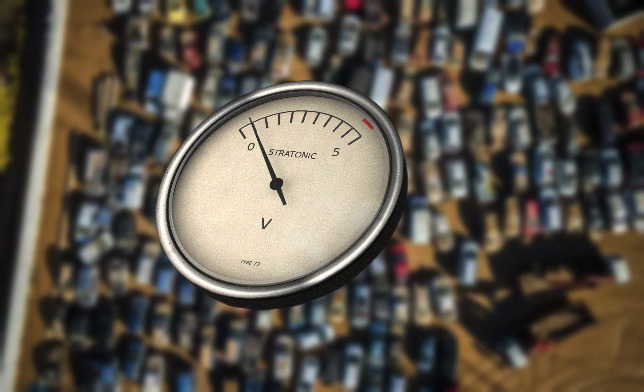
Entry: 0.5 V
